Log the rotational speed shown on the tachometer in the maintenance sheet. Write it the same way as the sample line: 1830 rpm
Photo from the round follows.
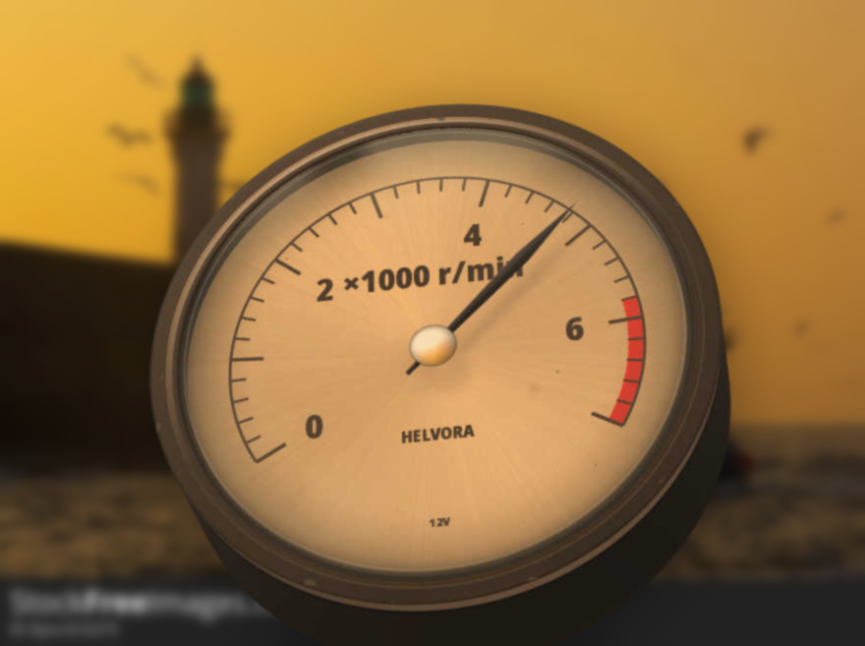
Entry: 4800 rpm
